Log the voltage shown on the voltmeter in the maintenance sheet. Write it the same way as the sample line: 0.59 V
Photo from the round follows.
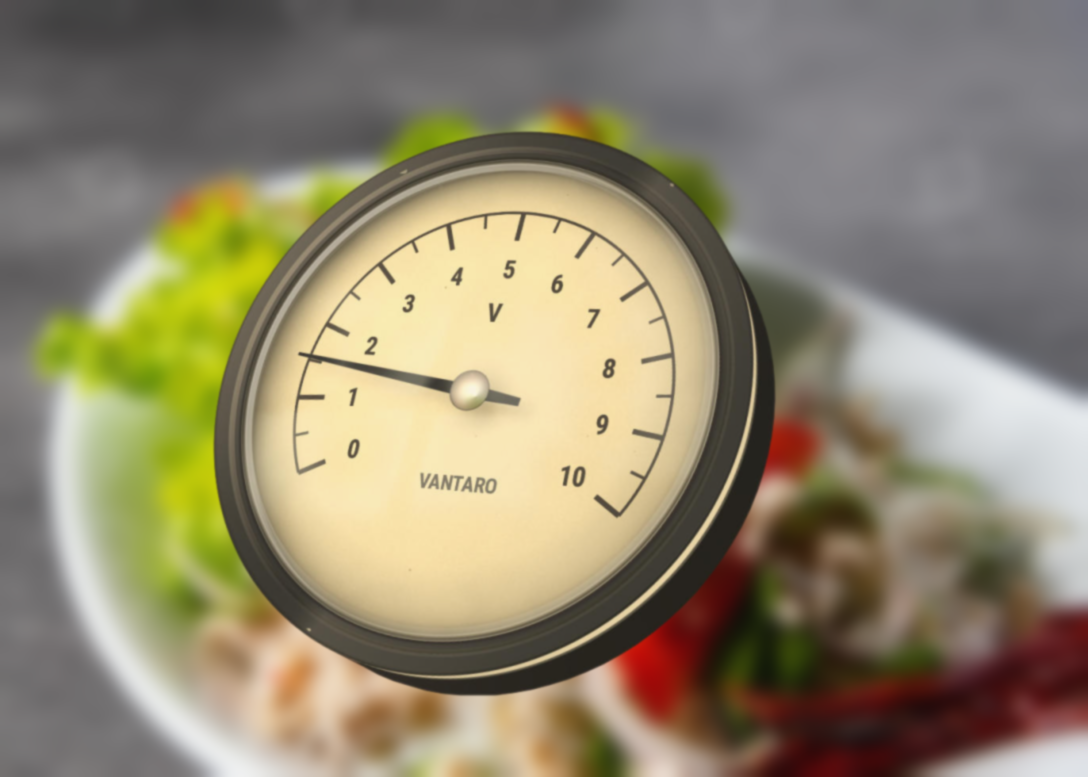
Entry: 1.5 V
